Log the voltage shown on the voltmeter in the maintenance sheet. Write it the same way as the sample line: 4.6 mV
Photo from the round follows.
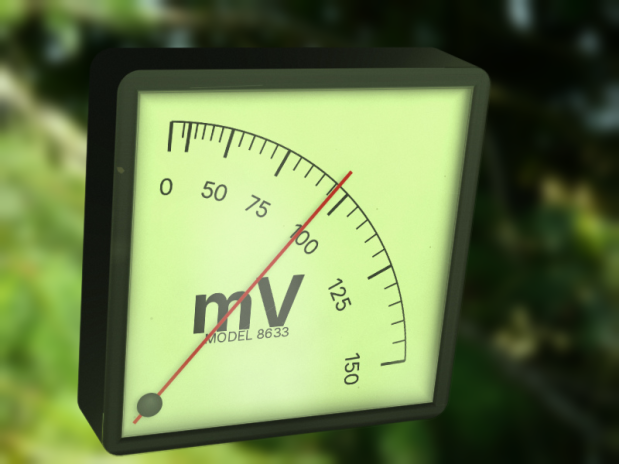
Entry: 95 mV
